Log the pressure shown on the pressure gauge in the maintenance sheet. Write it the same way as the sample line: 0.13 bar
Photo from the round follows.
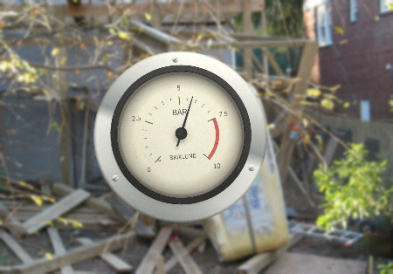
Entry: 5.75 bar
